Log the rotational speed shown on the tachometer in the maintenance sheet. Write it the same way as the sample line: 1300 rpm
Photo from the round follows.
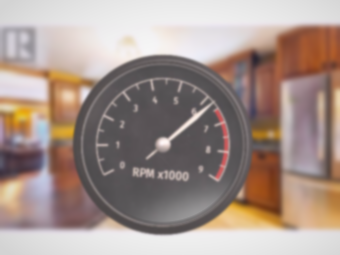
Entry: 6250 rpm
